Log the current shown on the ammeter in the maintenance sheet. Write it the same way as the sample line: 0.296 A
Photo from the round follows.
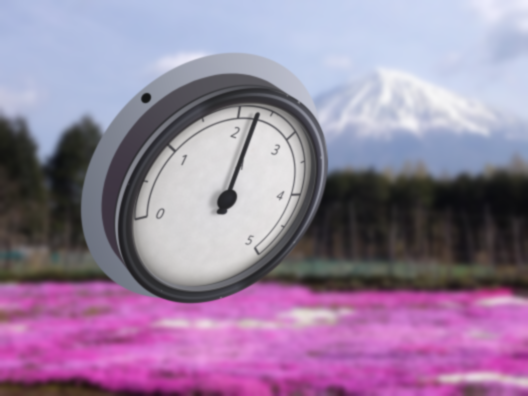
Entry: 2.25 A
